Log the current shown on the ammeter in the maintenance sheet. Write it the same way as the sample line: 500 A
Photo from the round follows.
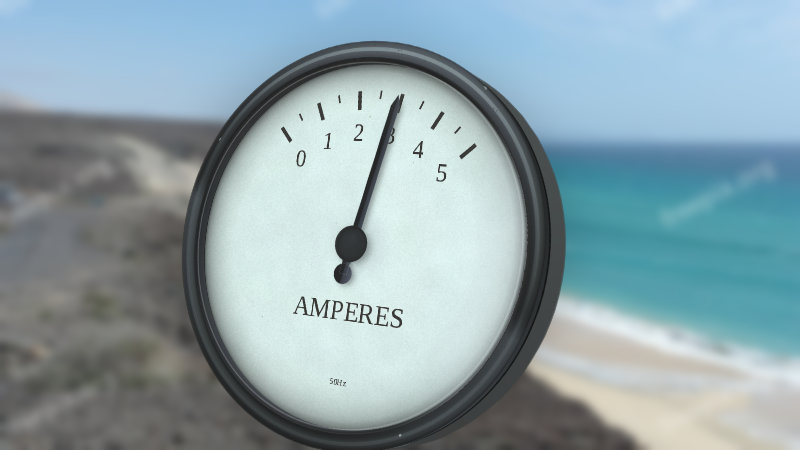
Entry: 3 A
